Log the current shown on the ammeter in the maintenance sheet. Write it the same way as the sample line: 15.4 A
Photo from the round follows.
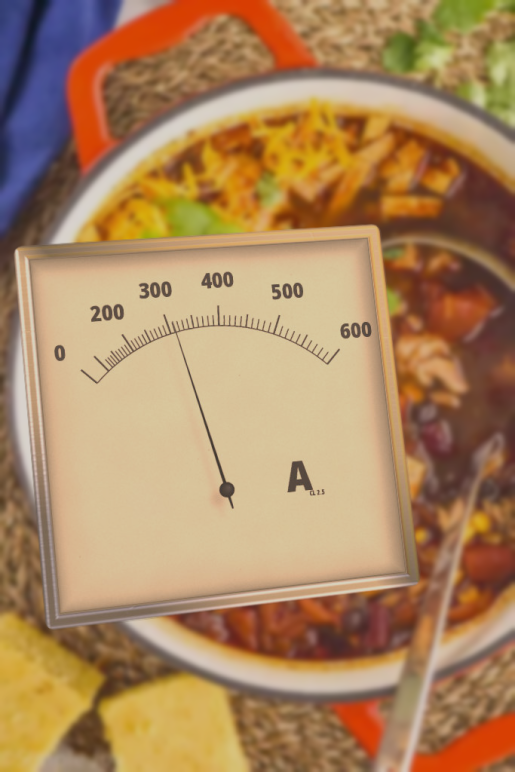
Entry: 310 A
